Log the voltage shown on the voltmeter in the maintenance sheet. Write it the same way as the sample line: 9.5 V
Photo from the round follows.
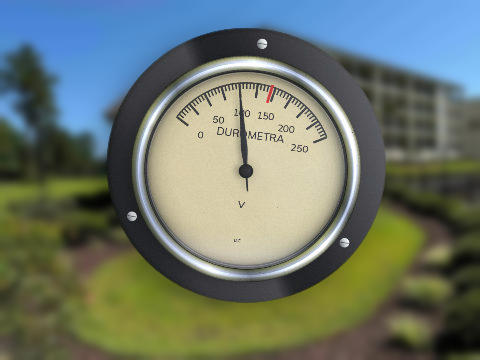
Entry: 100 V
